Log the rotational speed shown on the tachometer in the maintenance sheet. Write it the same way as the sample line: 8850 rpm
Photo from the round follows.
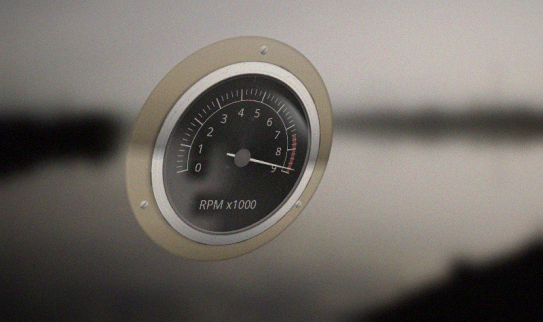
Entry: 8800 rpm
